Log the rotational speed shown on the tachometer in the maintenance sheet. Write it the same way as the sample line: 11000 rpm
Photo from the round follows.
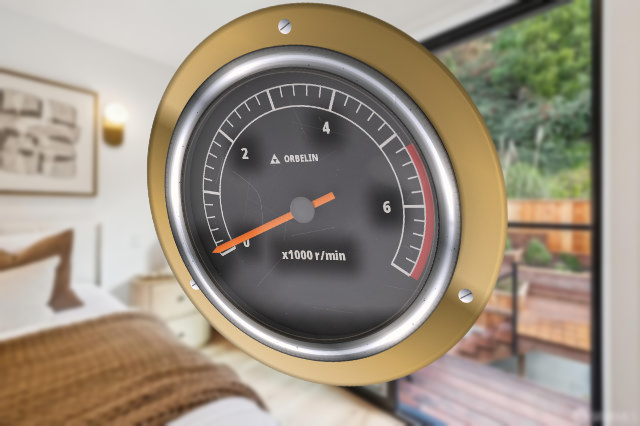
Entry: 100 rpm
